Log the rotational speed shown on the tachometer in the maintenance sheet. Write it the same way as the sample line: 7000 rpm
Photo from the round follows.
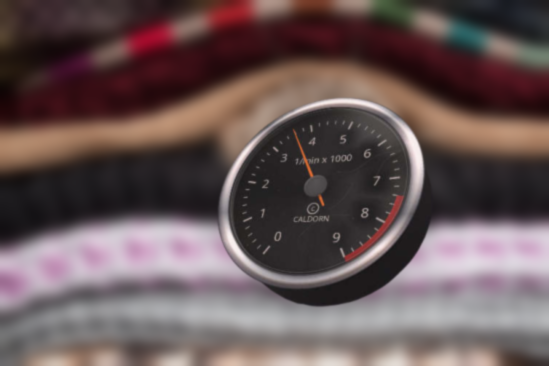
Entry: 3600 rpm
